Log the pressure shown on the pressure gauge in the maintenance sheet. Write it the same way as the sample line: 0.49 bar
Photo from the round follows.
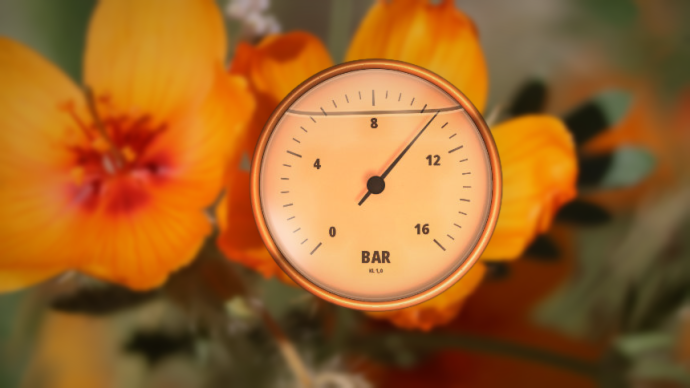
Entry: 10.5 bar
